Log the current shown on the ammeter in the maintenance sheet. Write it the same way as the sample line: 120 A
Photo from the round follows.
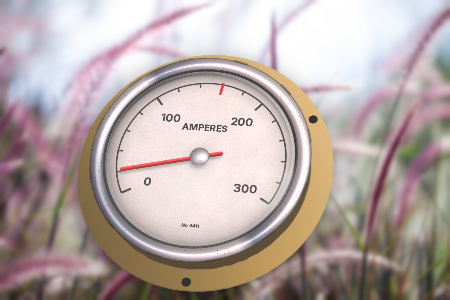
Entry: 20 A
